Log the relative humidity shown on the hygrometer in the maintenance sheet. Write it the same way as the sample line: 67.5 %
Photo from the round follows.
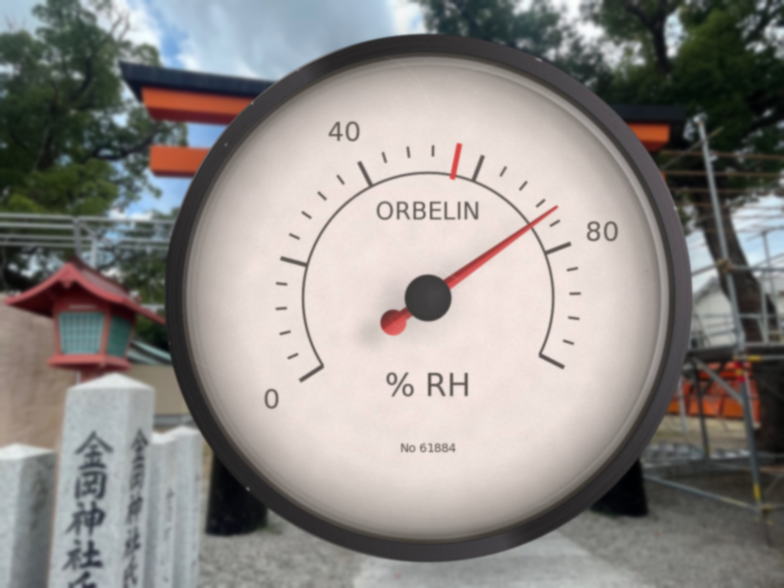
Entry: 74 %
